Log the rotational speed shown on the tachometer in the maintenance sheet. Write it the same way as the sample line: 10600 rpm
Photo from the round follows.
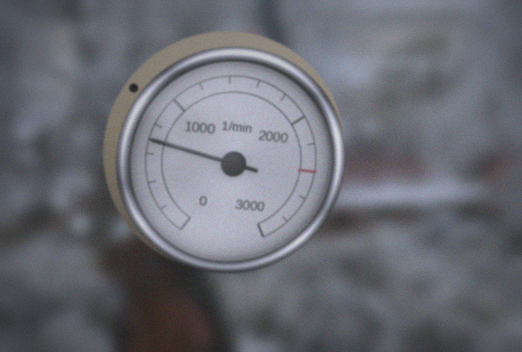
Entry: 700 rpm
